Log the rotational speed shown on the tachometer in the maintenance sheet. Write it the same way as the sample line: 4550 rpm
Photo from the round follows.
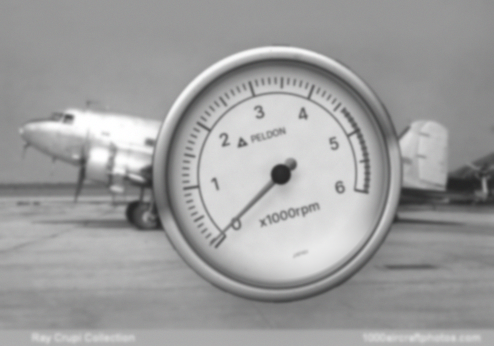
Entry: 100 rpm
